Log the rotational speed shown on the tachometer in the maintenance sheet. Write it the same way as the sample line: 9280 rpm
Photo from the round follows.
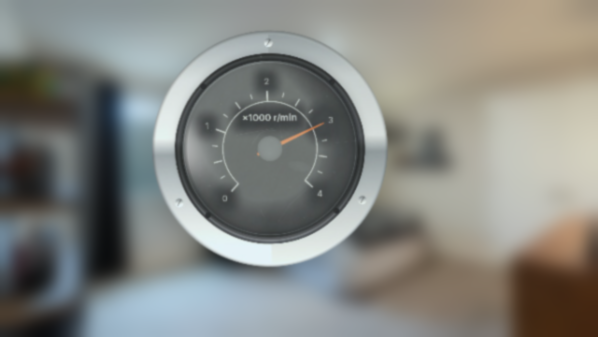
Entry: 3000 rpm
